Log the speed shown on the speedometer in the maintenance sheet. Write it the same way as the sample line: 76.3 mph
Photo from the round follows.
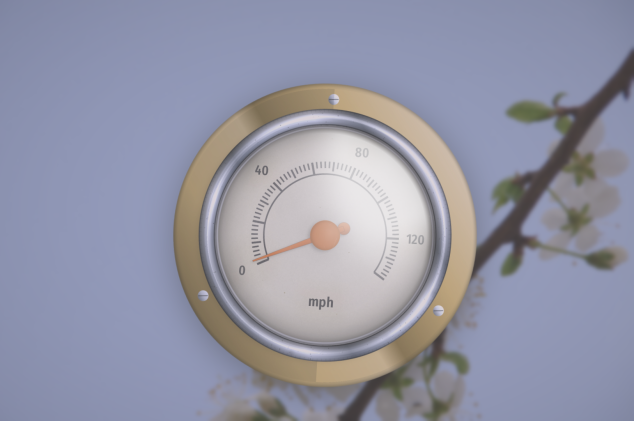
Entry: 2 mph
